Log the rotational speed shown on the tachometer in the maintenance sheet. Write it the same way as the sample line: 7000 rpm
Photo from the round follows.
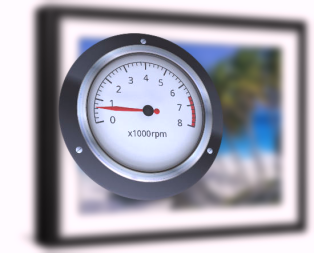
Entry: 600 rpm
